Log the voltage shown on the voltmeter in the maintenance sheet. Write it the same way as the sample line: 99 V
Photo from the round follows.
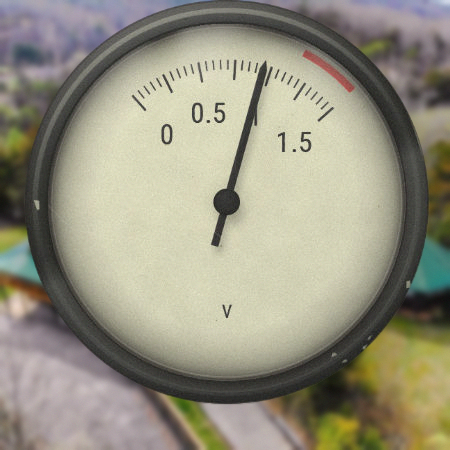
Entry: 0.95 V
